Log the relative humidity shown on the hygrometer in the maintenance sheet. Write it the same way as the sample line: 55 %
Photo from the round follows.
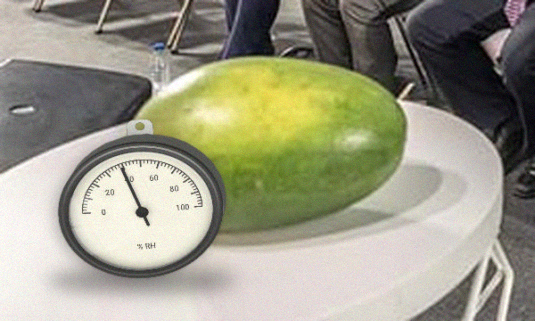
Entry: 40 %
